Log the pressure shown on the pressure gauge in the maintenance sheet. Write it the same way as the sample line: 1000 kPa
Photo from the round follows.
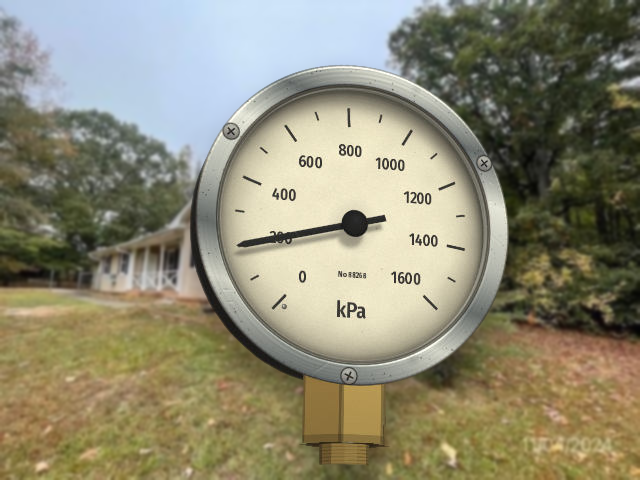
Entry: 200 kPa
